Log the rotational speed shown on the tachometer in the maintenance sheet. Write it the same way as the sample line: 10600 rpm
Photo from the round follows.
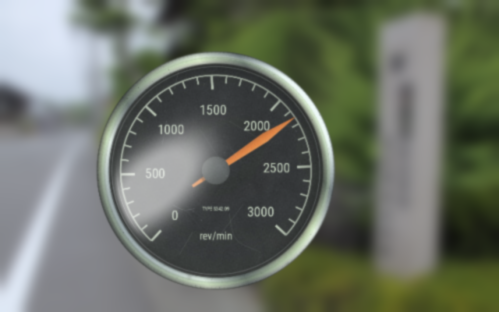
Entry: 2150 rpm
